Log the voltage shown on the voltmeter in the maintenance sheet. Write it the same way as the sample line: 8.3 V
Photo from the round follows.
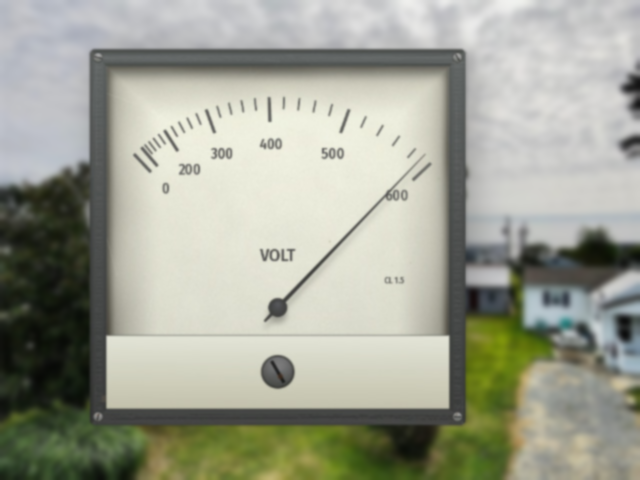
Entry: 590 V
